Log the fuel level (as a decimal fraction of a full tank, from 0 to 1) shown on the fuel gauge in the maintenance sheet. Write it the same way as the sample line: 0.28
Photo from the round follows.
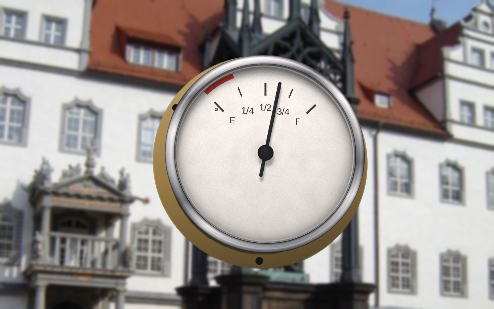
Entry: 0.625
